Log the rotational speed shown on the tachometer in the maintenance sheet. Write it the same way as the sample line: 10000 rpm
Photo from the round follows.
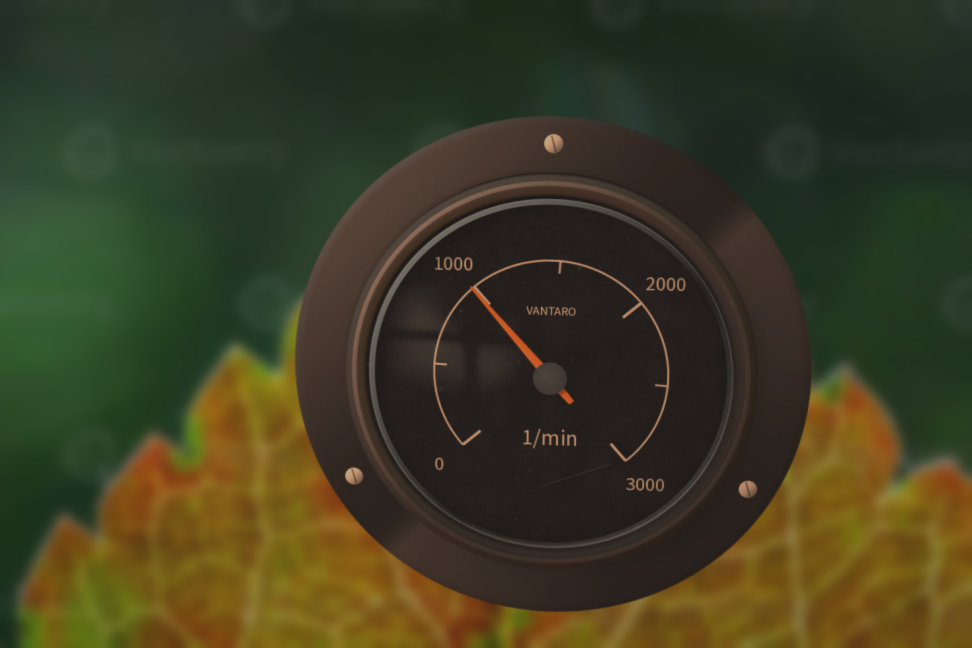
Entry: 1000 rpm
